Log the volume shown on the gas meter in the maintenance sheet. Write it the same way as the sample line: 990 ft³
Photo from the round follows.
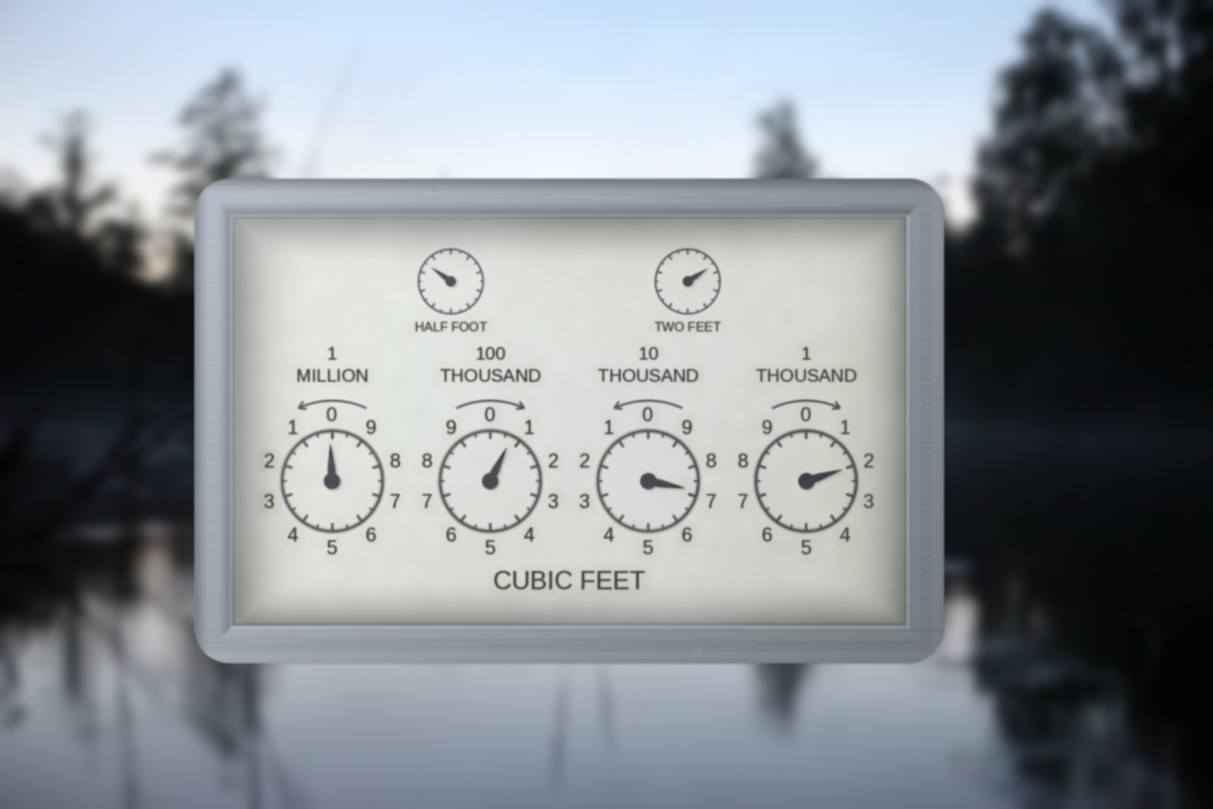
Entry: 7200 ft³
